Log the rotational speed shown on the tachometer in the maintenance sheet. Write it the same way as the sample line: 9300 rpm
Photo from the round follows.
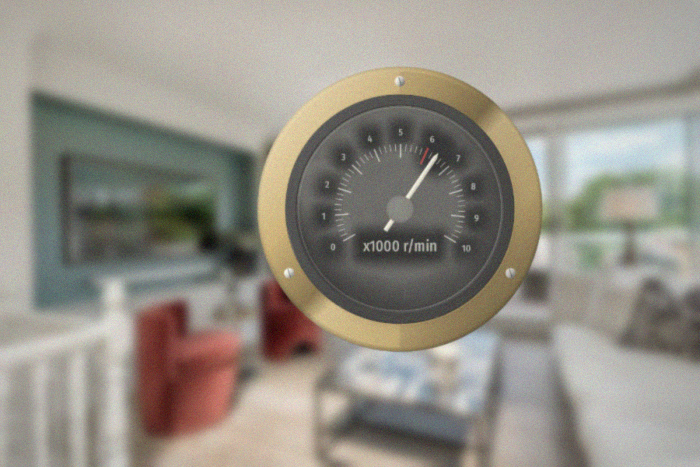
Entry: 6400 rpm
